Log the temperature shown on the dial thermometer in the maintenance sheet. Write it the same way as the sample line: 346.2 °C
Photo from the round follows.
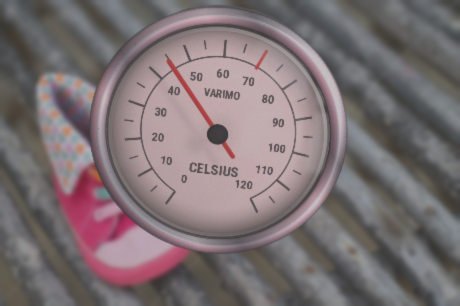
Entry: 45 °C
